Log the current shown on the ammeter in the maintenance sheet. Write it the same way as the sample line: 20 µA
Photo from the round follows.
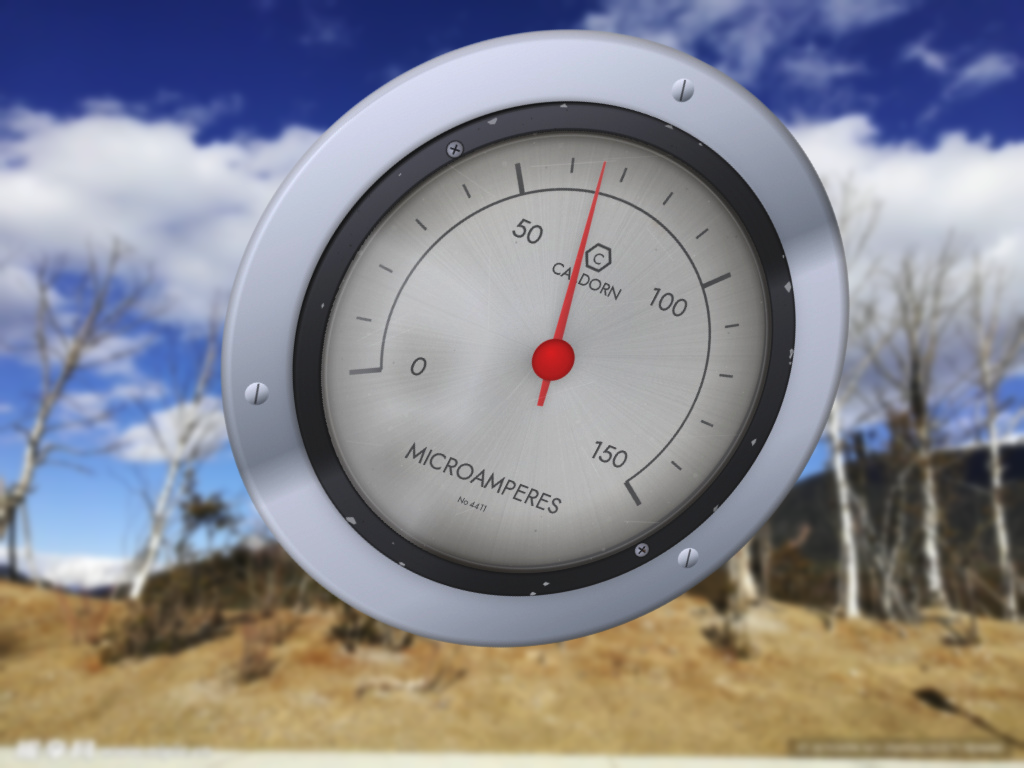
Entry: 65 µA
